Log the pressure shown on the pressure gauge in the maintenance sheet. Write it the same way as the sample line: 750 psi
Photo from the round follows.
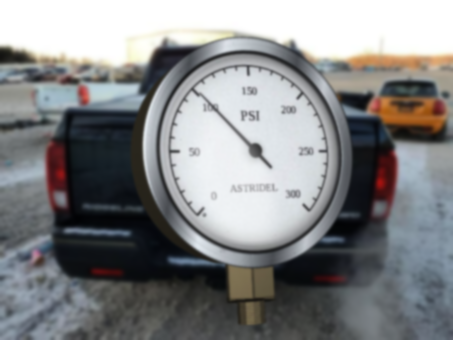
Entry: 100 psi
